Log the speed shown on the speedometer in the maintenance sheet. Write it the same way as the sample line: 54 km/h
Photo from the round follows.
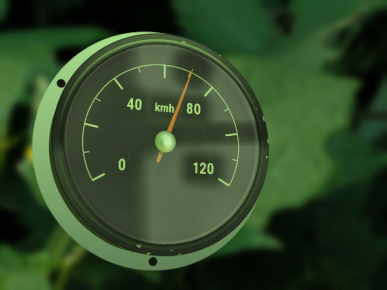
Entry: 70 km/h
